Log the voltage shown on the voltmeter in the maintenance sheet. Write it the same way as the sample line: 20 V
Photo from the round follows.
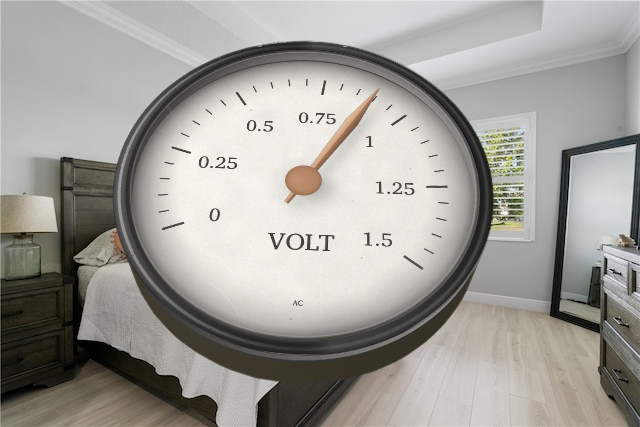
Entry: 0.9 V
